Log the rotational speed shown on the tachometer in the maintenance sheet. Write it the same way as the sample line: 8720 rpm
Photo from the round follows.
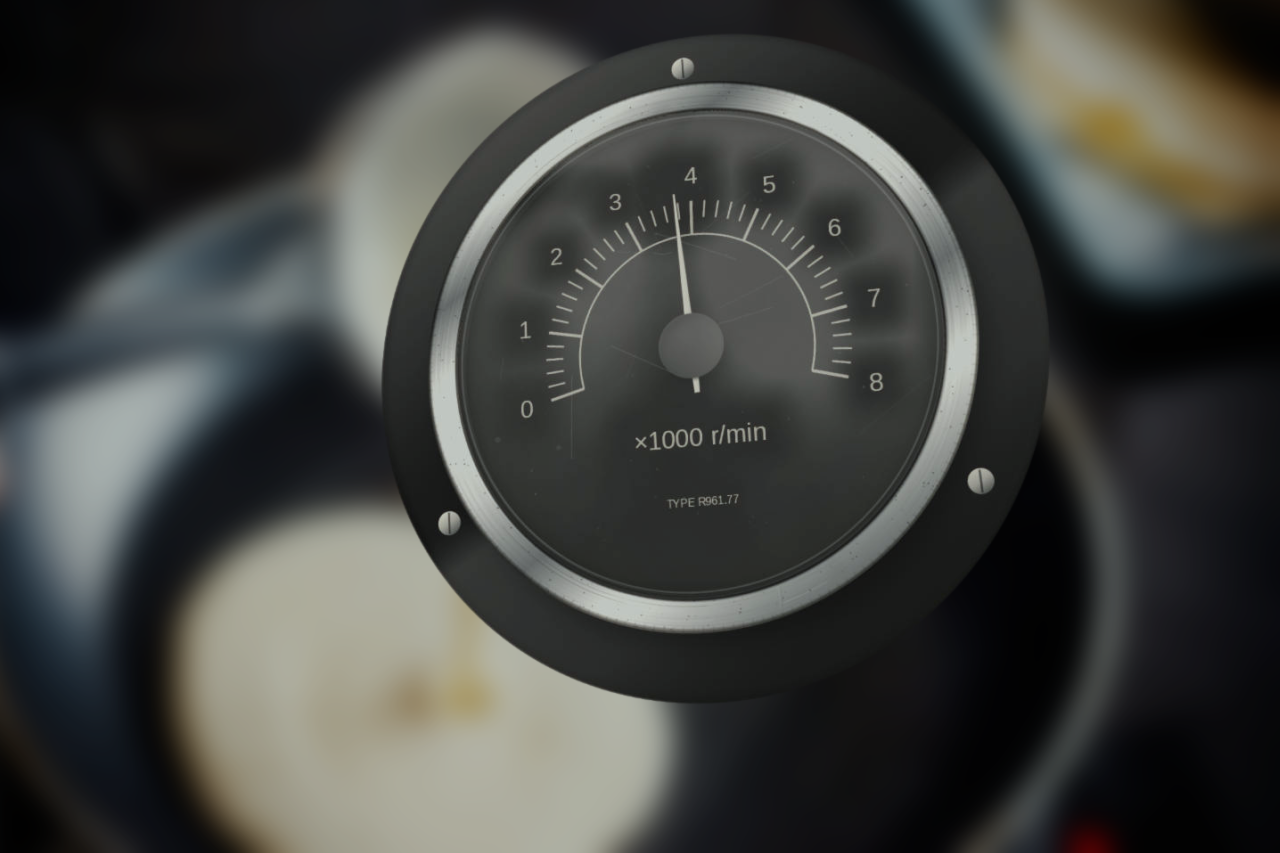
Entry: 3800 rpm
